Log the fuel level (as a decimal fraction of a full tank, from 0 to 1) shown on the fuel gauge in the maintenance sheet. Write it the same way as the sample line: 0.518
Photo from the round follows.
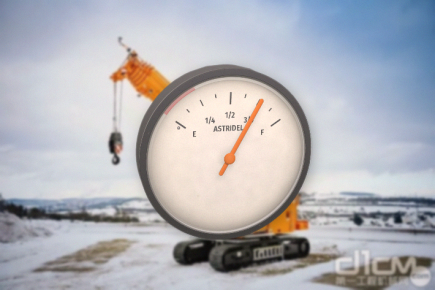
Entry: 0.75
